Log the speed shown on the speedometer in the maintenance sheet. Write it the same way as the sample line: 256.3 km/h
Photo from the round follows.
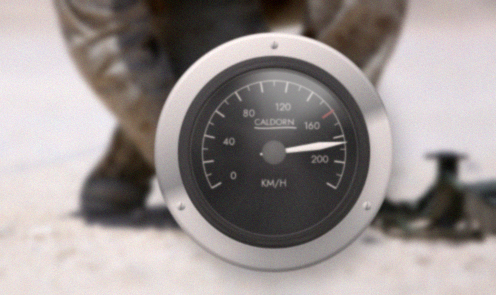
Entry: 185 km/h
